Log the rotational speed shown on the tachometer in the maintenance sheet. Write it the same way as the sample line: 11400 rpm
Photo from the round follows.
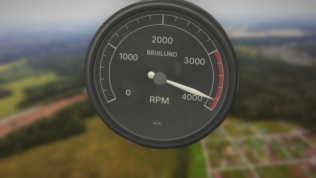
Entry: 3800 rpm
